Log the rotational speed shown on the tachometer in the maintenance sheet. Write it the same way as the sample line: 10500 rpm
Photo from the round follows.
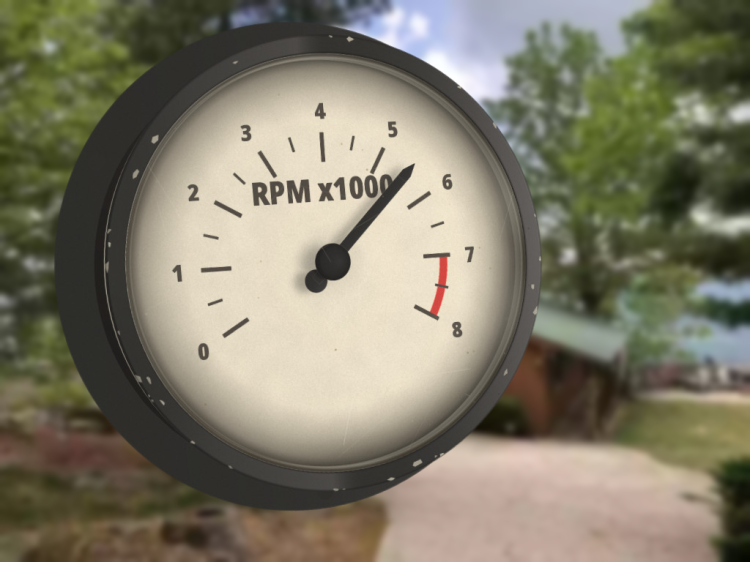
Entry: 5500 rpm
